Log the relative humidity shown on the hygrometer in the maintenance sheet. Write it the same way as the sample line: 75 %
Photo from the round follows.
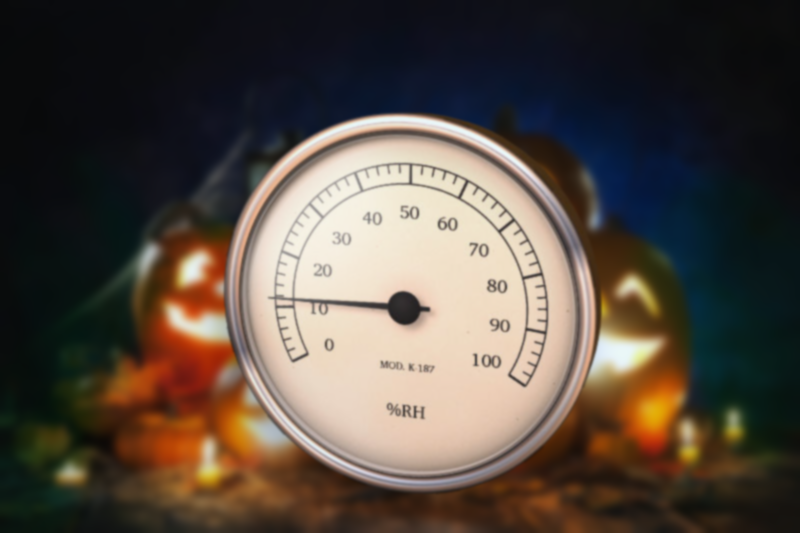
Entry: 12 %
